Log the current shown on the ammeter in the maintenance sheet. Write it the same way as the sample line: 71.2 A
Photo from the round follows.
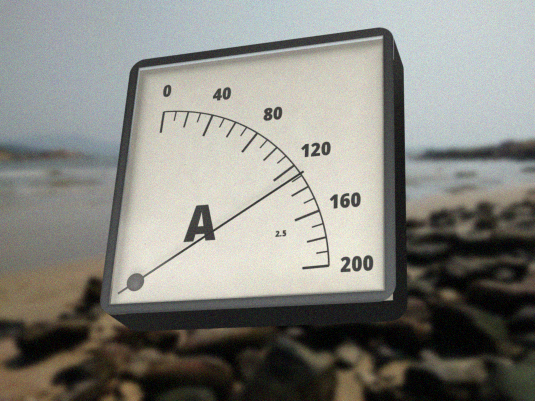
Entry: 130 A
